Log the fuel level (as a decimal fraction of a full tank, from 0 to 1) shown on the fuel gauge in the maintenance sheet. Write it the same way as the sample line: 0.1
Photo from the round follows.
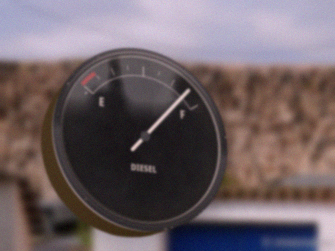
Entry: 0.875
